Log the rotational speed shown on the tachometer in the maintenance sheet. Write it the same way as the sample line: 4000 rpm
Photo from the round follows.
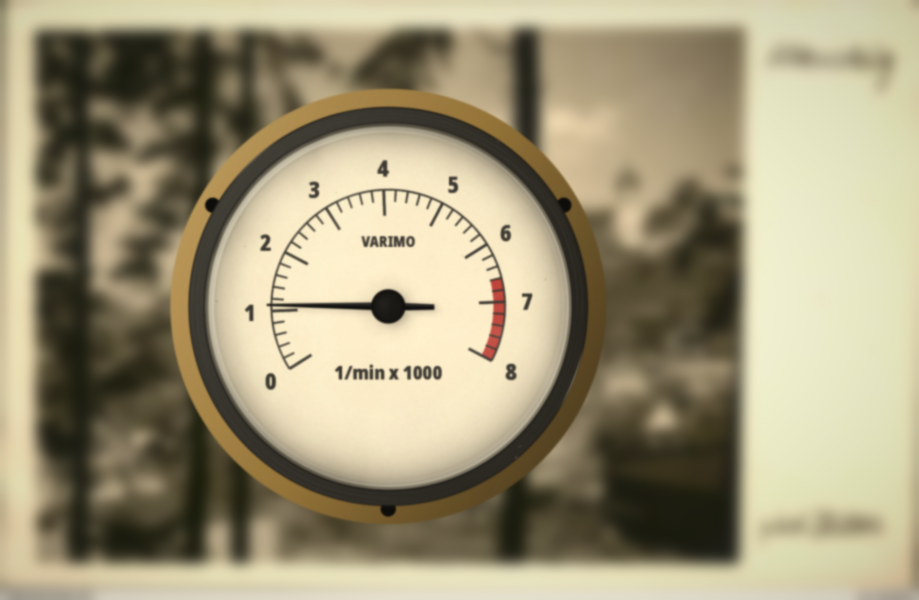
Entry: 1100 rpm
